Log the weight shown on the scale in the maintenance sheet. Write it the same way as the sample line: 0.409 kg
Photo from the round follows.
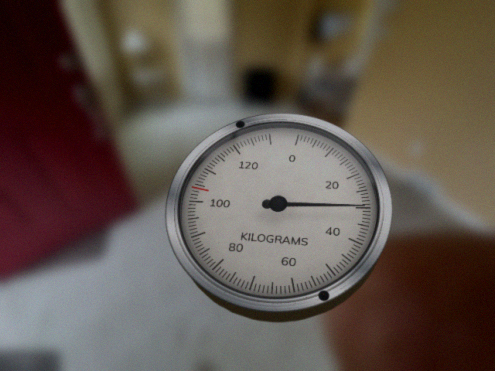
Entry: 30 kg
